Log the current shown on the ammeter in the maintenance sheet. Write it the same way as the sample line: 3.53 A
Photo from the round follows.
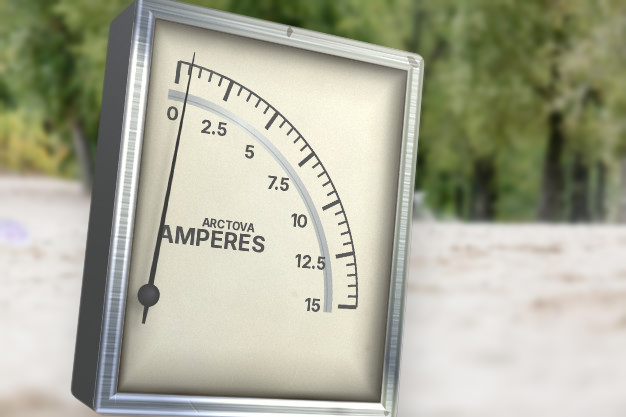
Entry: 0.5 A
